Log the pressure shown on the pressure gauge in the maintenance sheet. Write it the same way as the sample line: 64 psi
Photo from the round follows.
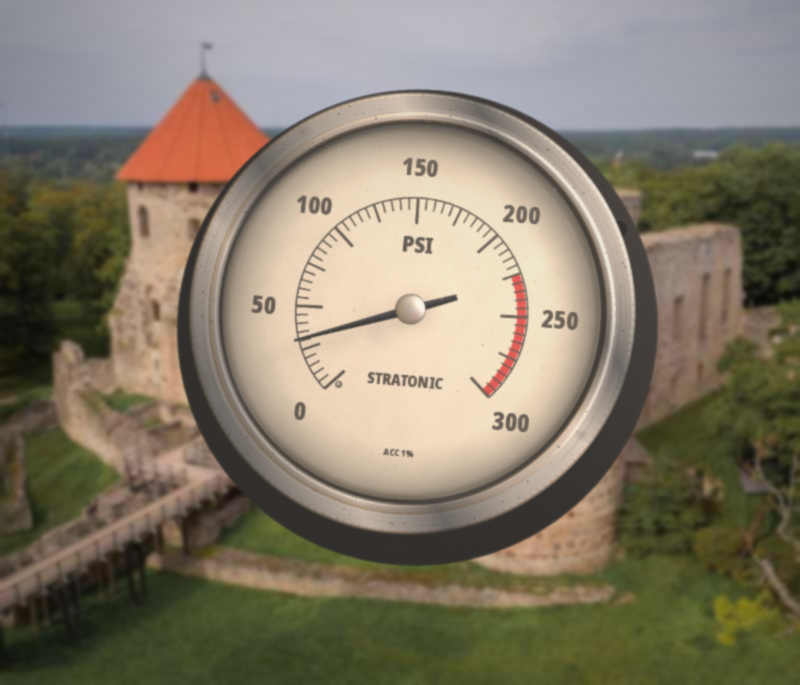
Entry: 30 psi
